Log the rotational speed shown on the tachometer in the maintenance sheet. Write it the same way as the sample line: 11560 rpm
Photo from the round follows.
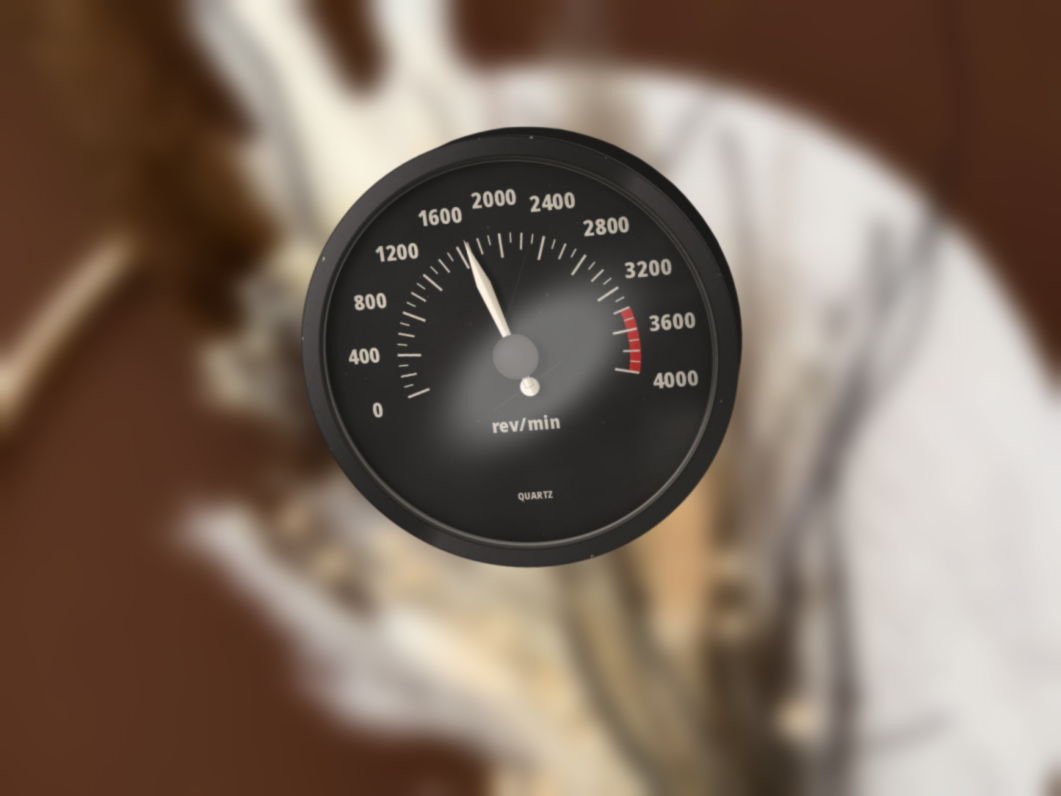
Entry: 1700 rpm
